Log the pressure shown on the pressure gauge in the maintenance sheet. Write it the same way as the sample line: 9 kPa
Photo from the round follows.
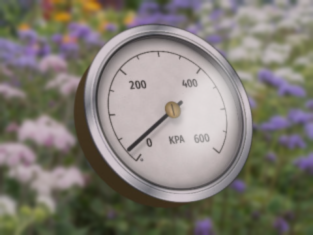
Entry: 25 kPa
